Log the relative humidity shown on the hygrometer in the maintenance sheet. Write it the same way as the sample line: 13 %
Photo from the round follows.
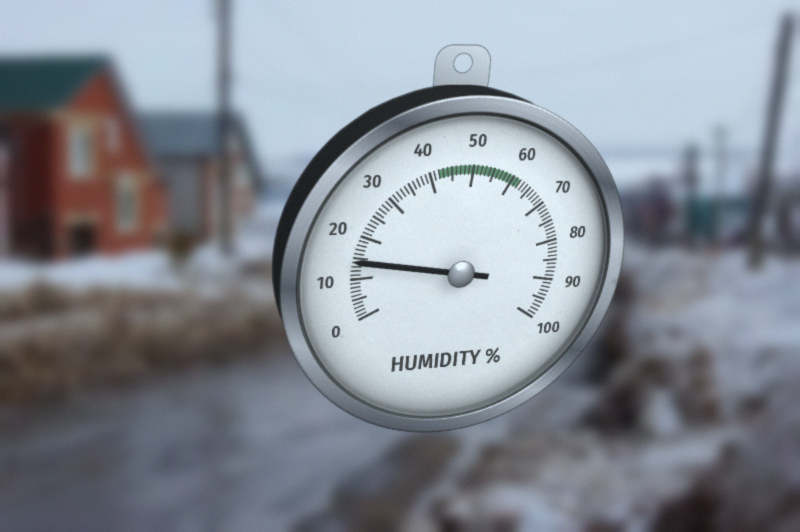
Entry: 15 %
